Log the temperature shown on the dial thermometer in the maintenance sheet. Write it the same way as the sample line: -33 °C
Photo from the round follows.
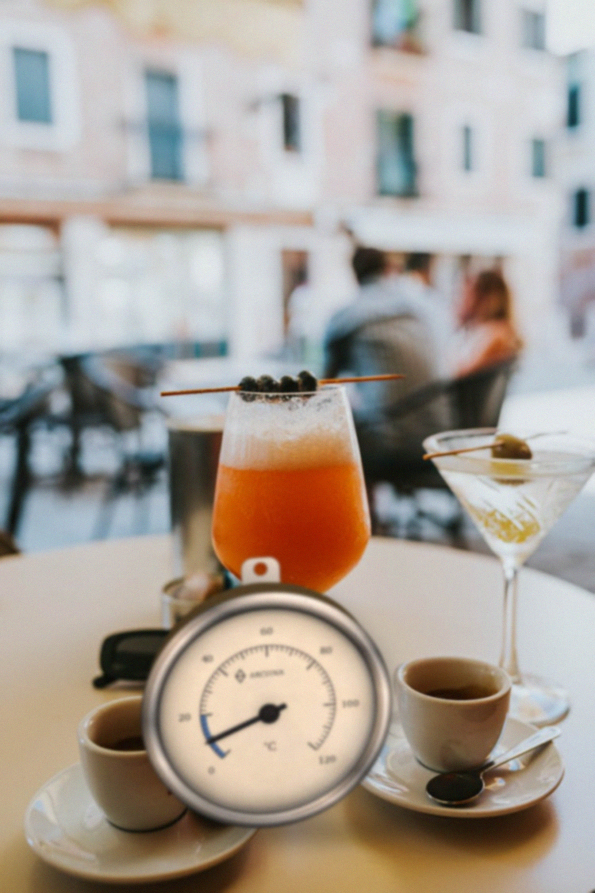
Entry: 10 °C
